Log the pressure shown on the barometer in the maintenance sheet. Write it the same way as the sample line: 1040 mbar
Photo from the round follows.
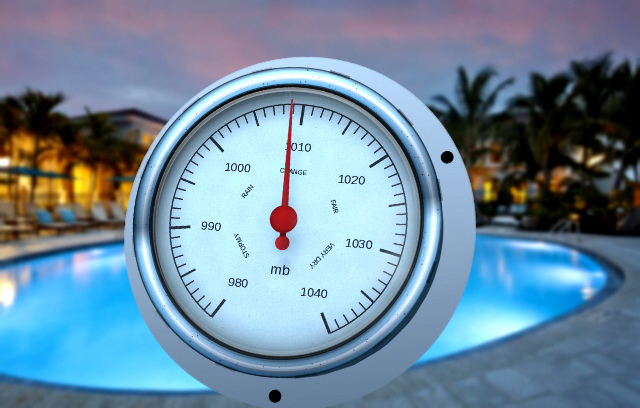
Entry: 1009 mbar
